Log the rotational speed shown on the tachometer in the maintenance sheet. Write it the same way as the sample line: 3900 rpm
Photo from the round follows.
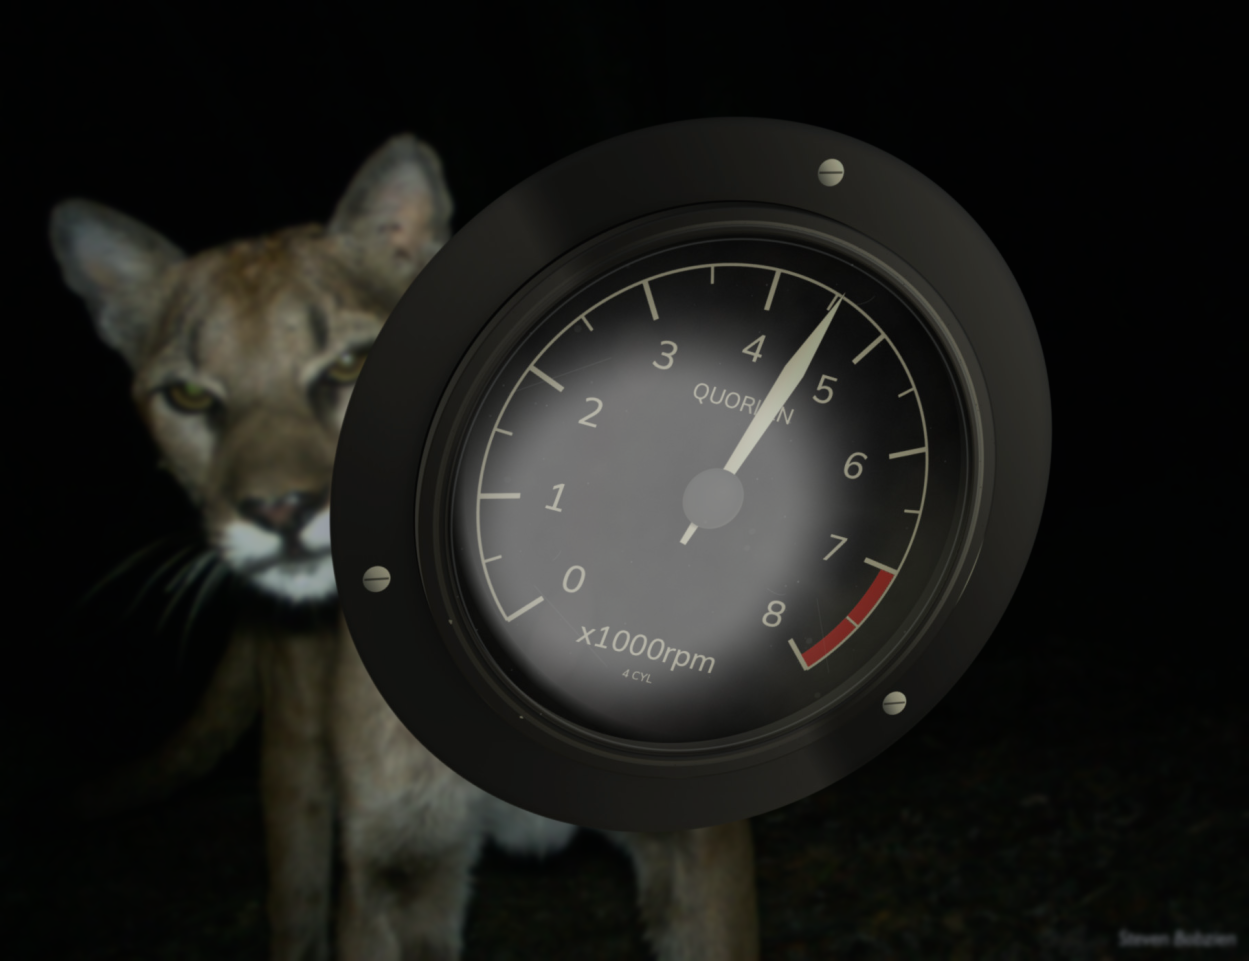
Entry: 4500 rpm
